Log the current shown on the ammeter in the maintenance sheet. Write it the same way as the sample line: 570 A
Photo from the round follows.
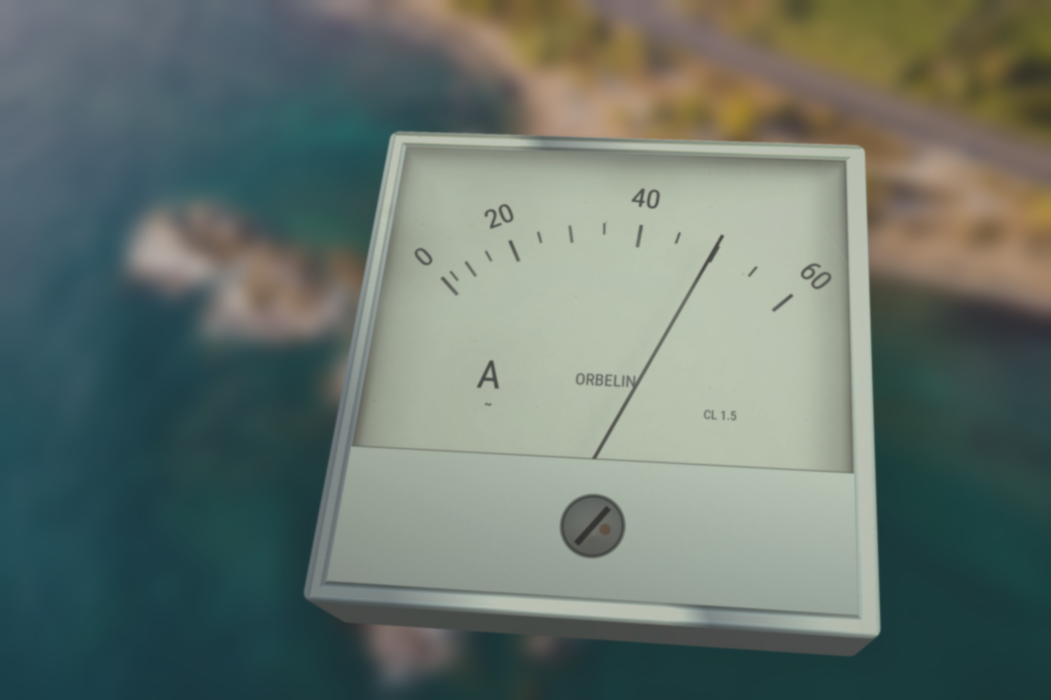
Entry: 50 A
